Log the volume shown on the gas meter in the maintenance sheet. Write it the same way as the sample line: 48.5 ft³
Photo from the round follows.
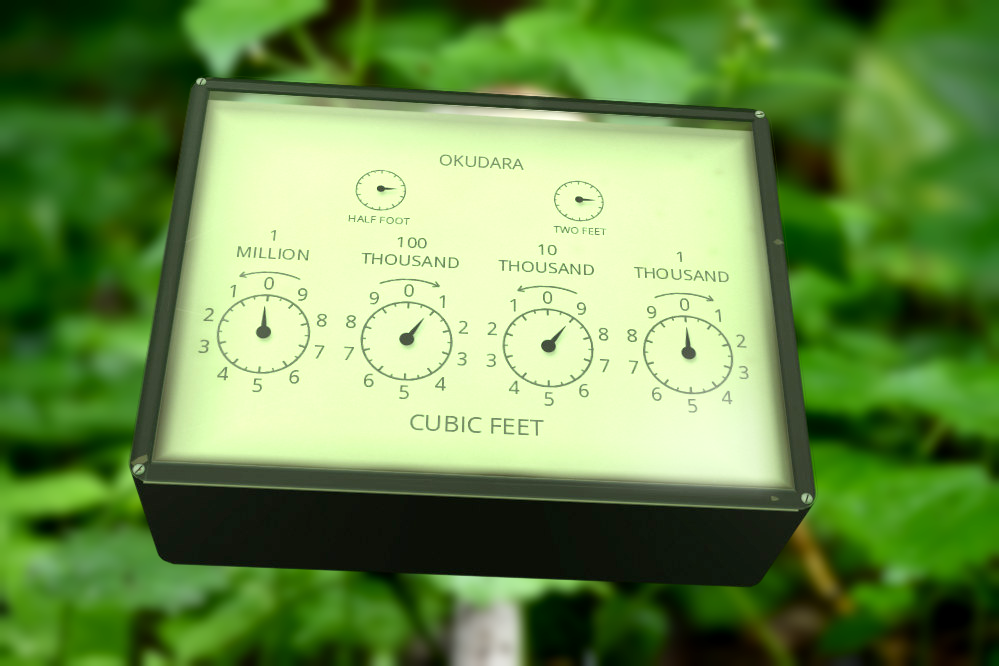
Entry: 9000 ft³
